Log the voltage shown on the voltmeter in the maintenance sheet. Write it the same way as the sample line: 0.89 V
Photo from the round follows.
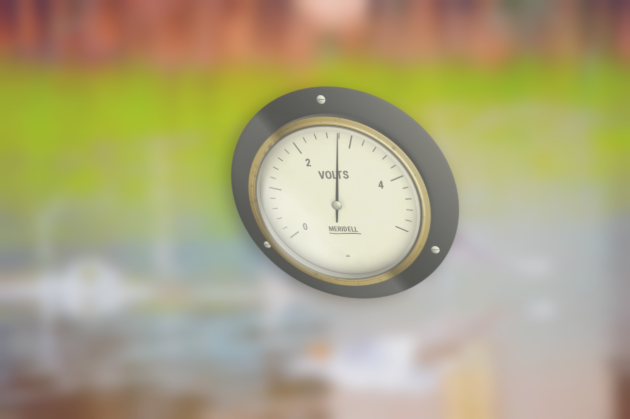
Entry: 2.8 V
